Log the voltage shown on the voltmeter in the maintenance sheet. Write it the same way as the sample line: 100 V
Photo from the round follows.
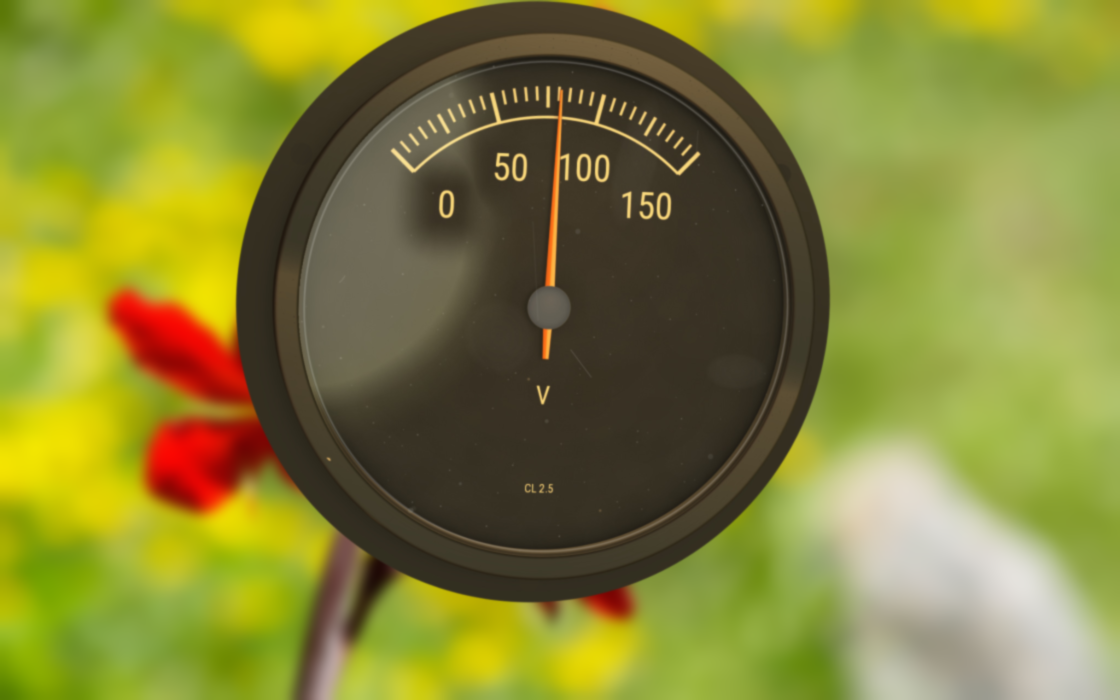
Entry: 80 V
